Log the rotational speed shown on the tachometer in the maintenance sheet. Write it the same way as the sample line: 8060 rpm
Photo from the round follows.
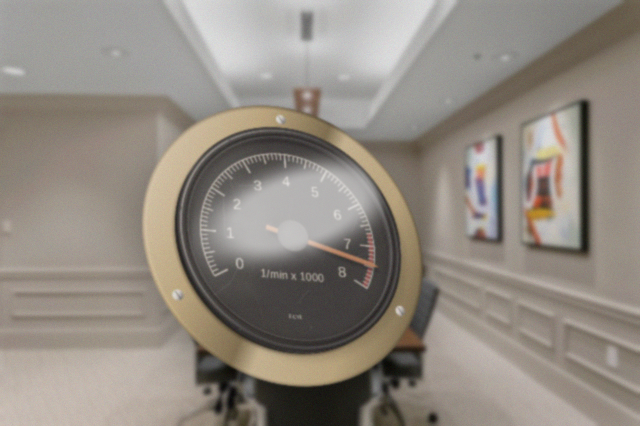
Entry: 7500 rpm
